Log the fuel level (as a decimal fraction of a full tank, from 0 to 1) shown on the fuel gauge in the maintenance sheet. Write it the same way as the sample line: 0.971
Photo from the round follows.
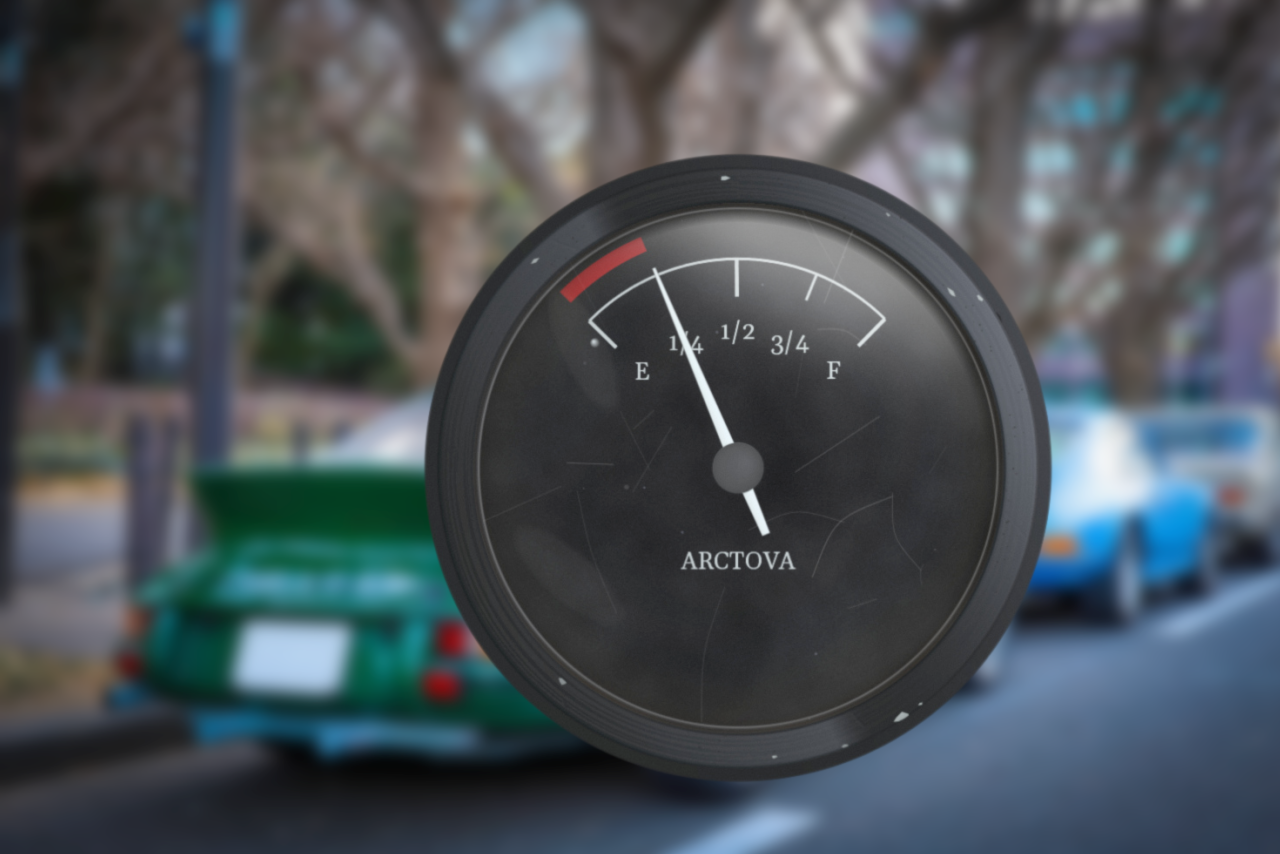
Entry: 0.25
